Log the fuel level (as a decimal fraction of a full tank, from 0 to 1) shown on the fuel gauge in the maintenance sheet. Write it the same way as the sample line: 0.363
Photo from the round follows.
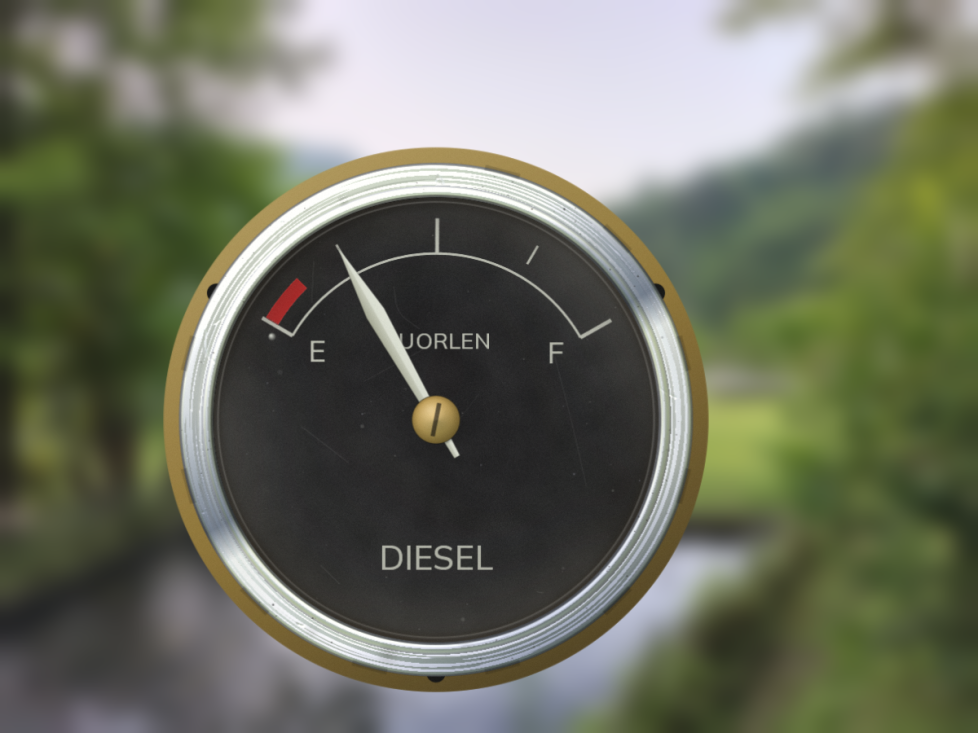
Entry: 0.25
